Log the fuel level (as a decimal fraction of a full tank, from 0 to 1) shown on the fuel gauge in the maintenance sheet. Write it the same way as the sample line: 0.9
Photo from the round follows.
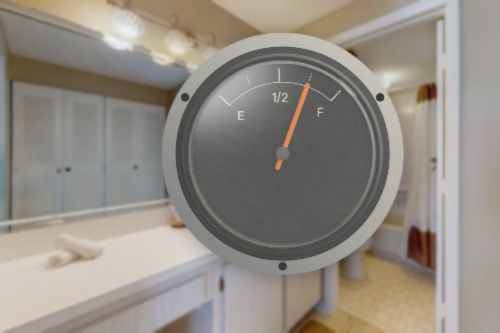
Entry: 0.75
